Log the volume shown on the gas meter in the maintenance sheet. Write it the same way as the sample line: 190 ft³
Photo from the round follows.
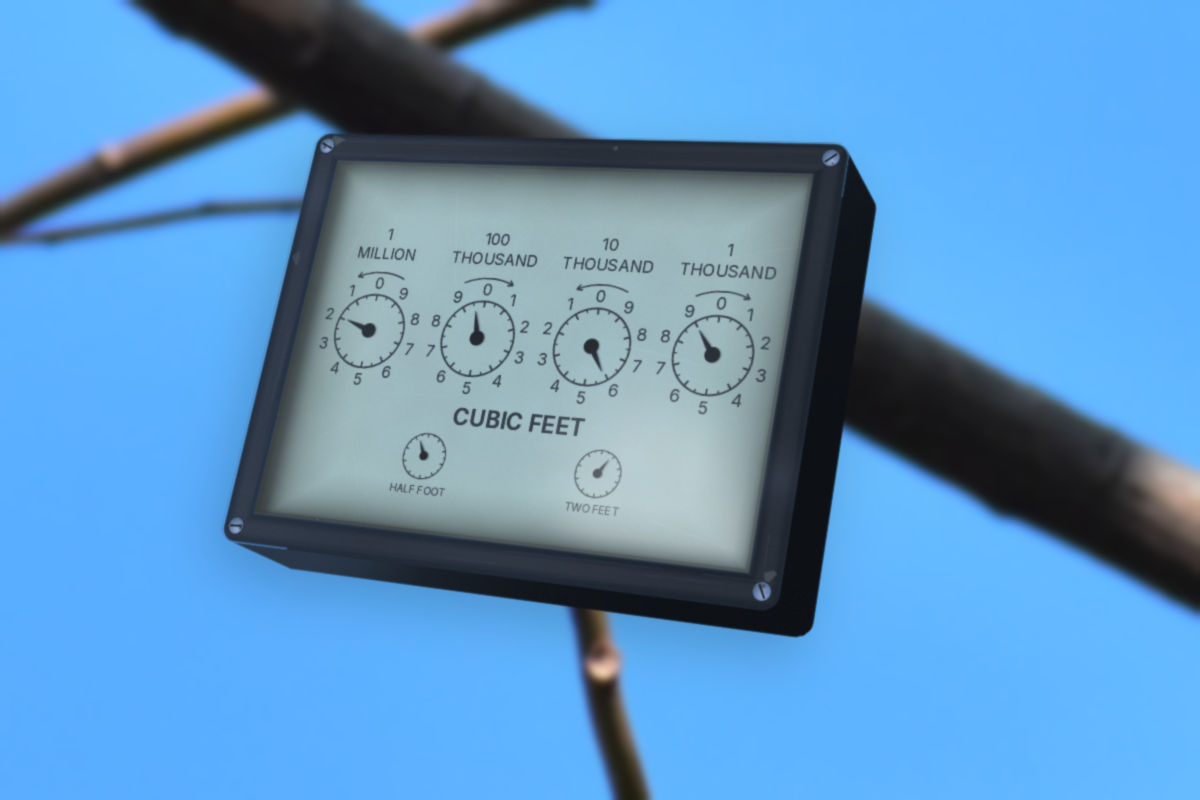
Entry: 195900 ft³
